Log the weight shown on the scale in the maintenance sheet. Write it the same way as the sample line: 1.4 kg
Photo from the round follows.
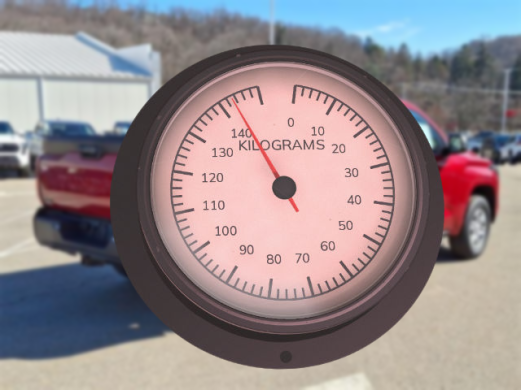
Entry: 143 kg
